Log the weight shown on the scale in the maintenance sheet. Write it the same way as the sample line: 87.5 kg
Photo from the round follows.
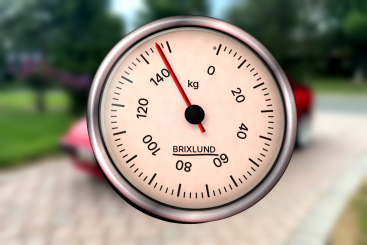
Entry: 146 kg
